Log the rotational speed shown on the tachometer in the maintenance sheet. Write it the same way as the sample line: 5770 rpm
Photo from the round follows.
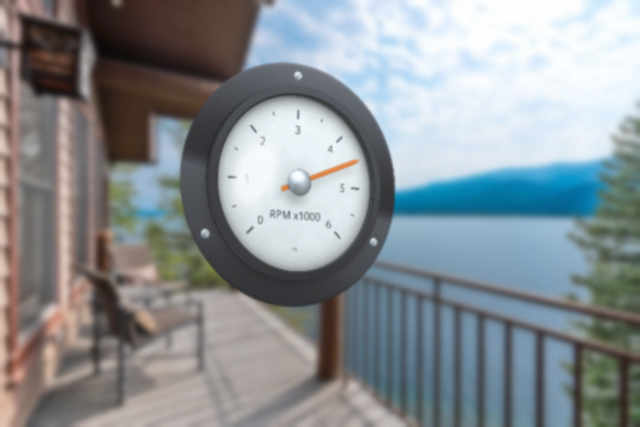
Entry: 4500 rpm
